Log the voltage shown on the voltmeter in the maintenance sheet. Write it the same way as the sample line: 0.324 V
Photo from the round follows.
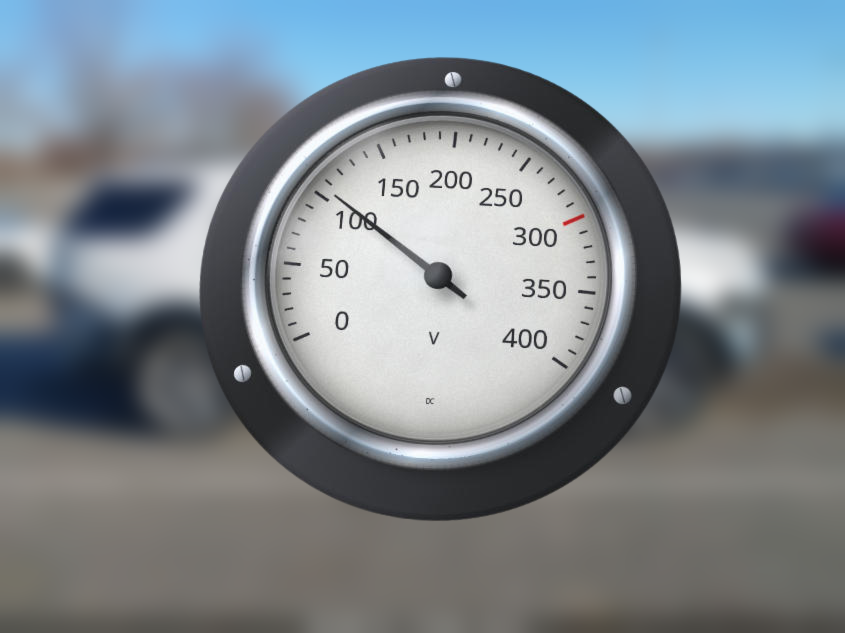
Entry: 105 V
